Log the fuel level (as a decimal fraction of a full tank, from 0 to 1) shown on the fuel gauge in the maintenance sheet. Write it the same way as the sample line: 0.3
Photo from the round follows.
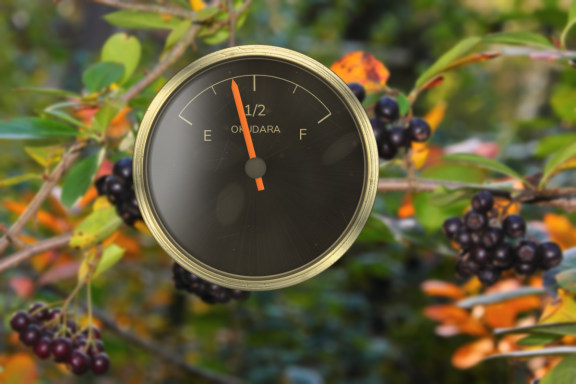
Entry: 0.375
